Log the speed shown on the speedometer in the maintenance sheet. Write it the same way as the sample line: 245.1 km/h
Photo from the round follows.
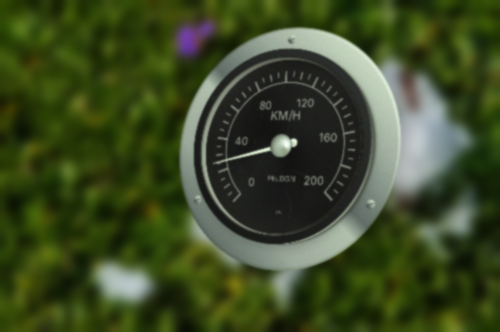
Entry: 25 km/h
